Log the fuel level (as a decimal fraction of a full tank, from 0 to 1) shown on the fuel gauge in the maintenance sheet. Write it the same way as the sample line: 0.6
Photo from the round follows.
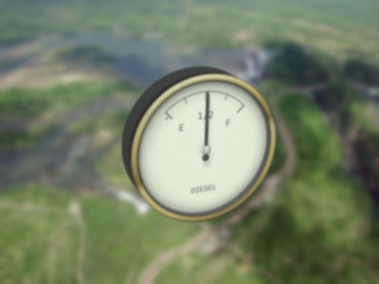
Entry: 0.5
